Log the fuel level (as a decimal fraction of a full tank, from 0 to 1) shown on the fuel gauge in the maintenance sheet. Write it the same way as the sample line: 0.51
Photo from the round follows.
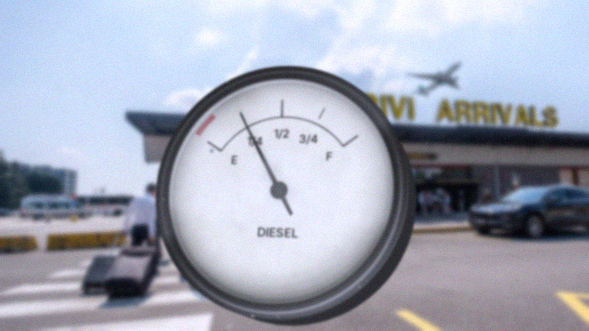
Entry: 0.25
